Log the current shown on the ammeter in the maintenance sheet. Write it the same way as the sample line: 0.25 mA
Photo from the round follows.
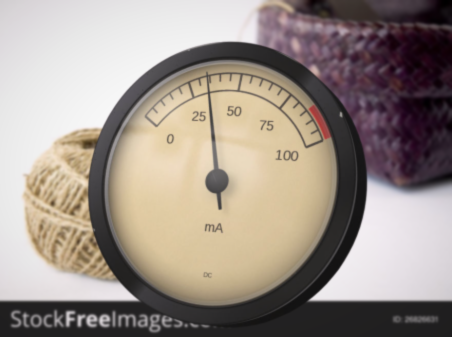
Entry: 35 mA
